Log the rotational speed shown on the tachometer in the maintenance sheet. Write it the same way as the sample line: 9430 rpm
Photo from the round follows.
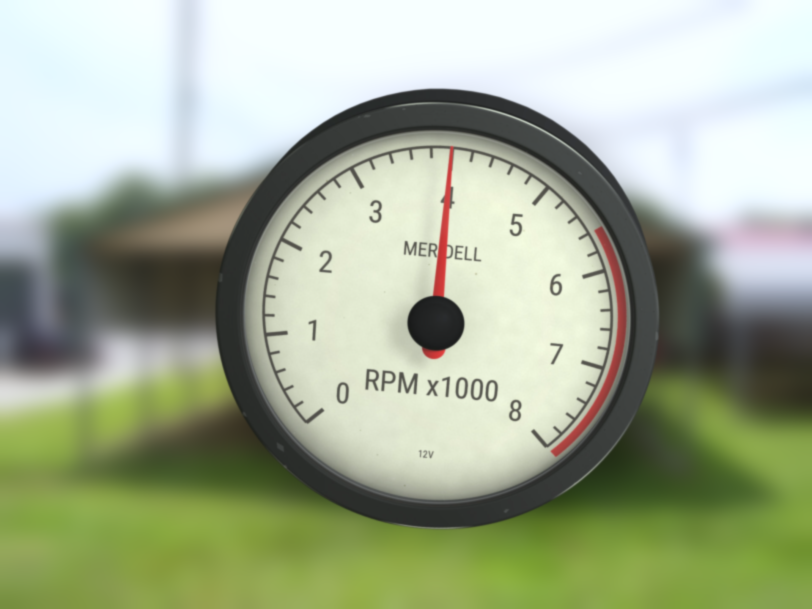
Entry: 4000 rpm
